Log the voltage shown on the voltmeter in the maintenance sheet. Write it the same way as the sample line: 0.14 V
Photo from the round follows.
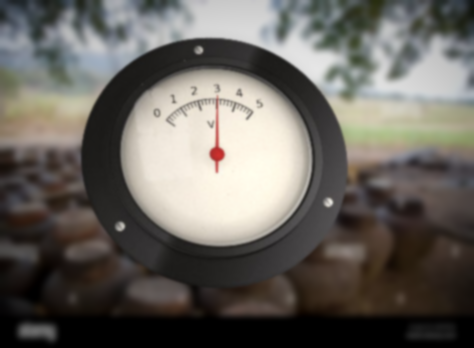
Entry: 3 V
